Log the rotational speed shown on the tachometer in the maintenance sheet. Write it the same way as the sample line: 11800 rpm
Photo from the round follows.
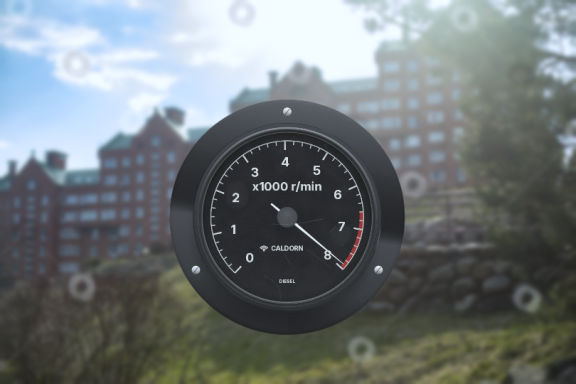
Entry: 7900 rpm
